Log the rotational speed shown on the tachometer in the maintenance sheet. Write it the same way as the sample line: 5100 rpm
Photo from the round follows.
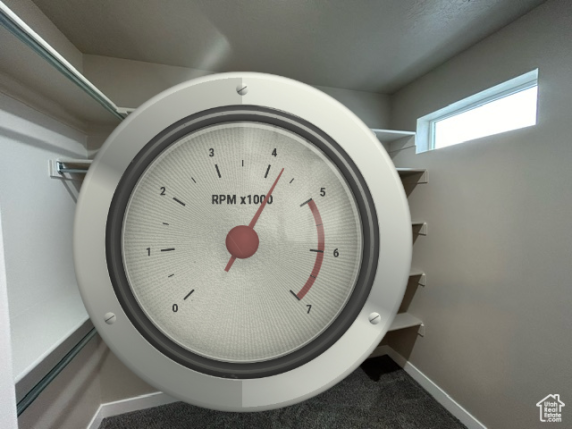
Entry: 4250 rpm
